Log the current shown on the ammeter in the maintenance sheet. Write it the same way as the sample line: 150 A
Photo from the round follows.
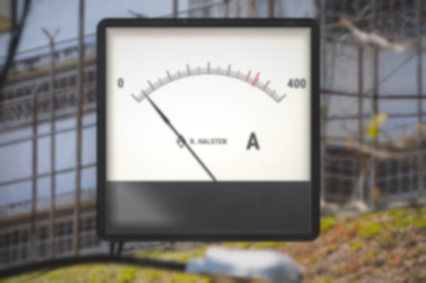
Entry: 25 A
